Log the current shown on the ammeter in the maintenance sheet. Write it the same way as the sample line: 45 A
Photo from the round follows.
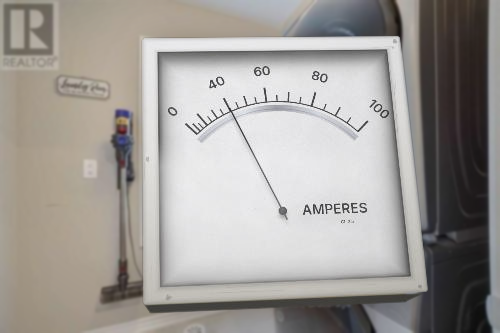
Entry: 40 A
